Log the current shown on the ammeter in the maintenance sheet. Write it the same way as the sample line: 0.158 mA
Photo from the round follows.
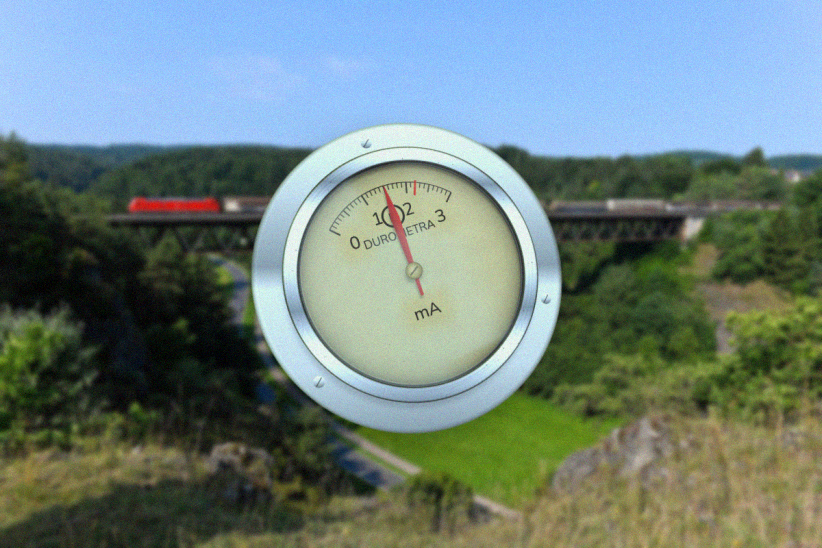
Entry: 1.5 mA
